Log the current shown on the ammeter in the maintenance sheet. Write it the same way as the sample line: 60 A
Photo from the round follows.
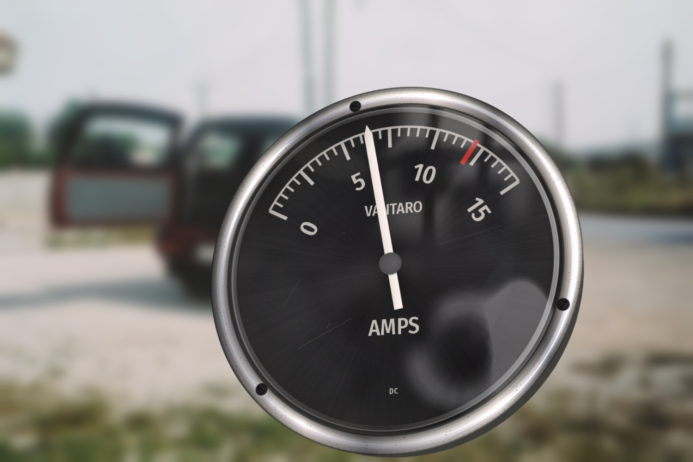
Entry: 6.5 A
